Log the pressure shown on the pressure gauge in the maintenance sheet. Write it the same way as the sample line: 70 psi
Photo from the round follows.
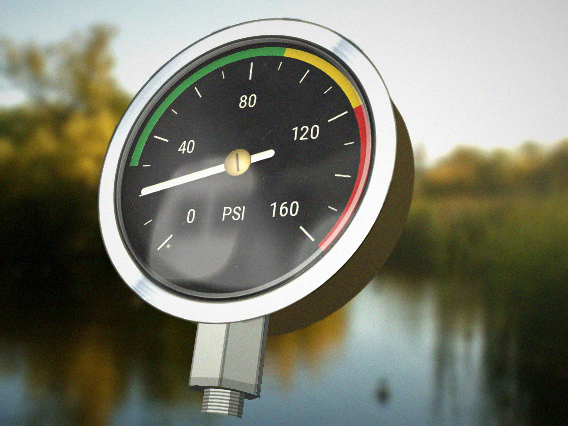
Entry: 20 psi
